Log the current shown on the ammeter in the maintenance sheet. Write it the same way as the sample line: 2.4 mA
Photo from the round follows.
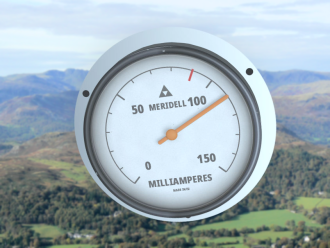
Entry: 110 mA
